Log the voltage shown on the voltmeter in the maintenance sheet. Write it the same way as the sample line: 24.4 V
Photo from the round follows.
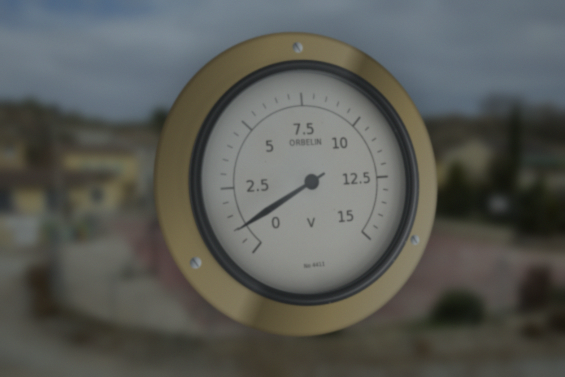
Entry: 1 V
